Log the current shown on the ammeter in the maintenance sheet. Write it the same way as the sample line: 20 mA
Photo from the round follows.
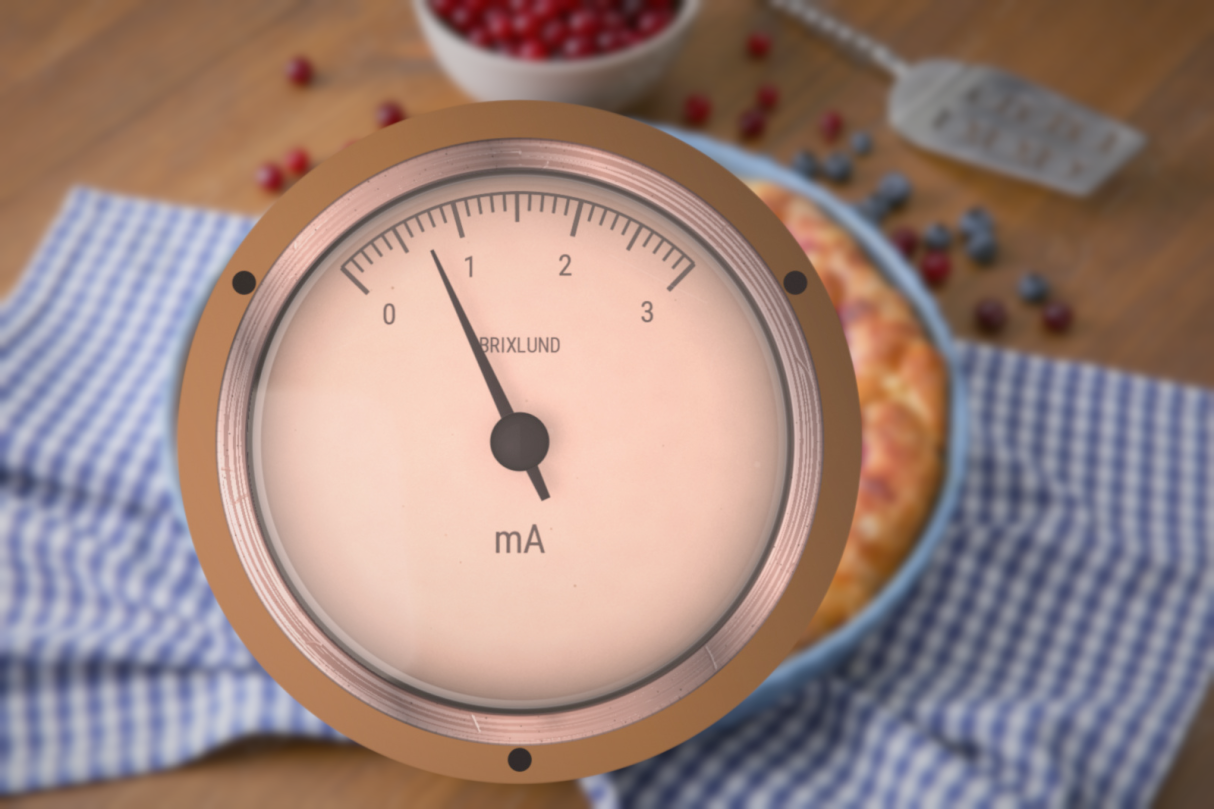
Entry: 0.7 mA
